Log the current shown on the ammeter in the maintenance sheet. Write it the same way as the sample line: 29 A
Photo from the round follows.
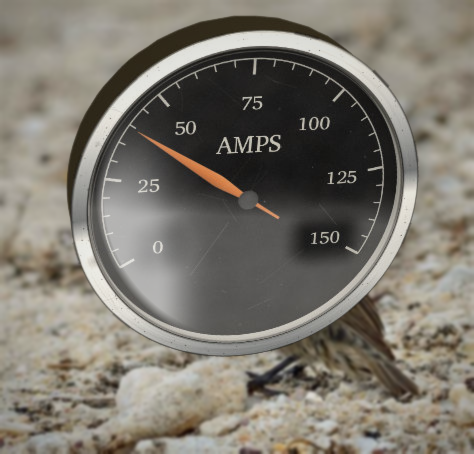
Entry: 40 A
